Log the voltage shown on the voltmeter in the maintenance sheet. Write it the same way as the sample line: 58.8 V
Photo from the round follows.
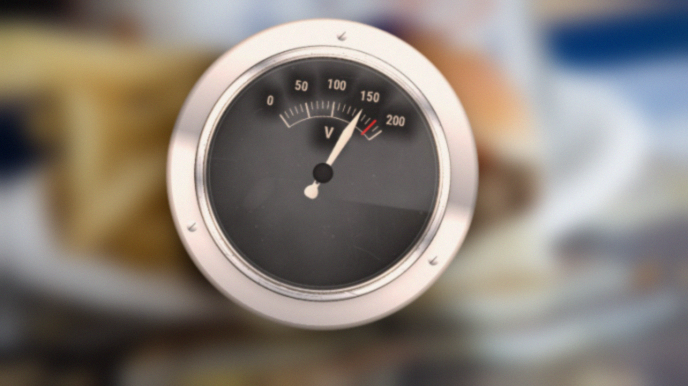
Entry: 150 V
